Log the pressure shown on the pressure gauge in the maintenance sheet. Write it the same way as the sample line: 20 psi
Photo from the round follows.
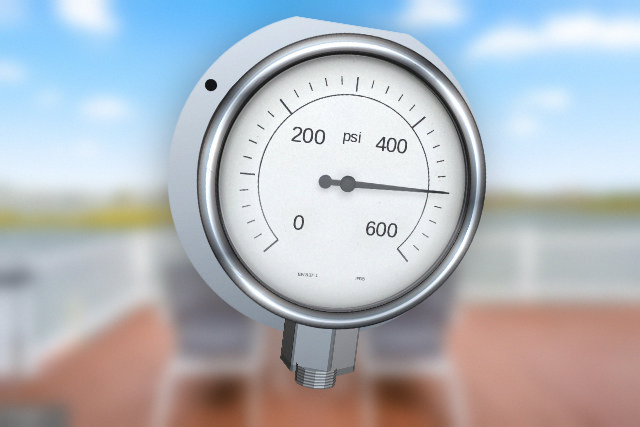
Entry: 500 psi
